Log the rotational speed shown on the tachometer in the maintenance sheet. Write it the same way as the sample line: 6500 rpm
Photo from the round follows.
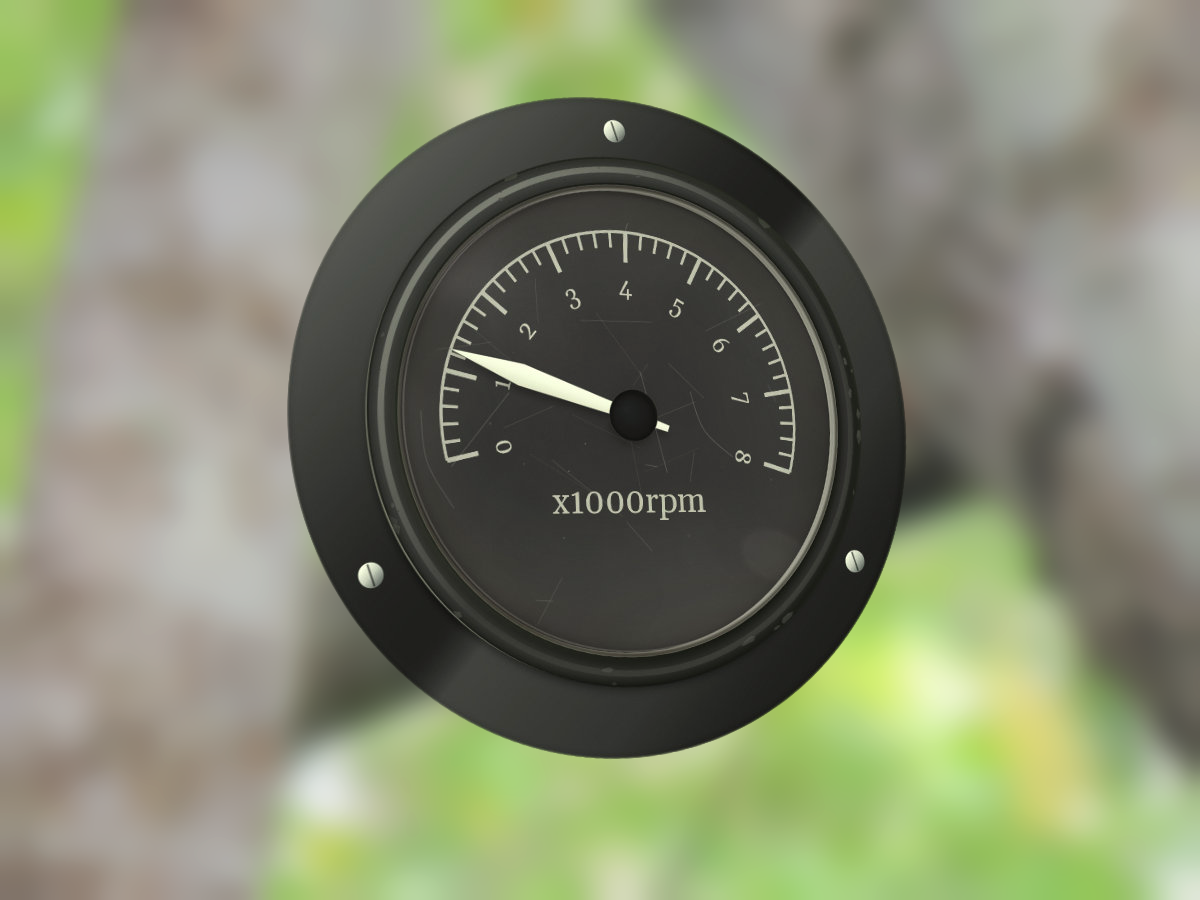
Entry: 1200 rpm
